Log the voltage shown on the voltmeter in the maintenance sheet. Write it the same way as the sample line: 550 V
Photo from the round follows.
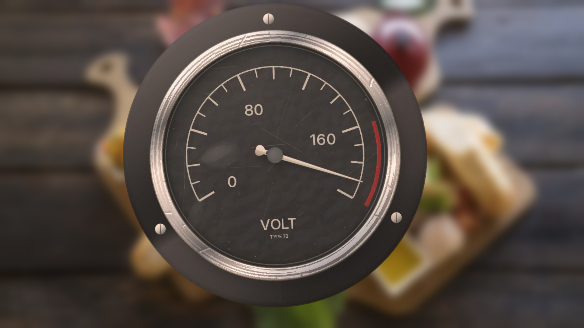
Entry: 190 V
